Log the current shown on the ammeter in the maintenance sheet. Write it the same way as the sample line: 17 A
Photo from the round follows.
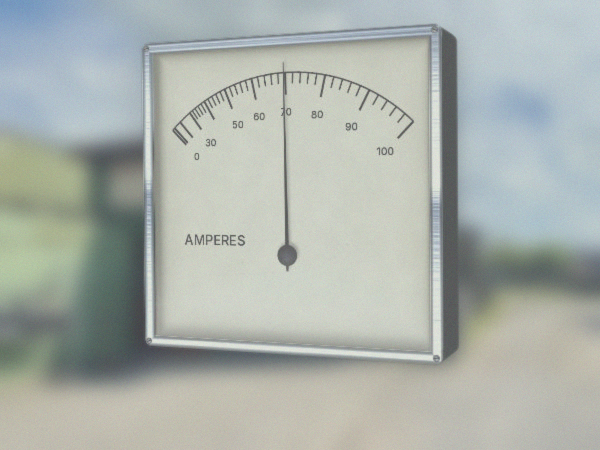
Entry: 70 A
